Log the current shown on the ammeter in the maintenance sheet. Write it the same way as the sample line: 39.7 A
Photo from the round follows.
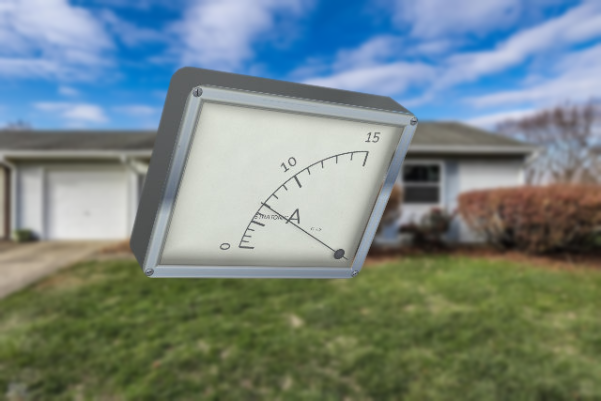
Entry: 7 A
